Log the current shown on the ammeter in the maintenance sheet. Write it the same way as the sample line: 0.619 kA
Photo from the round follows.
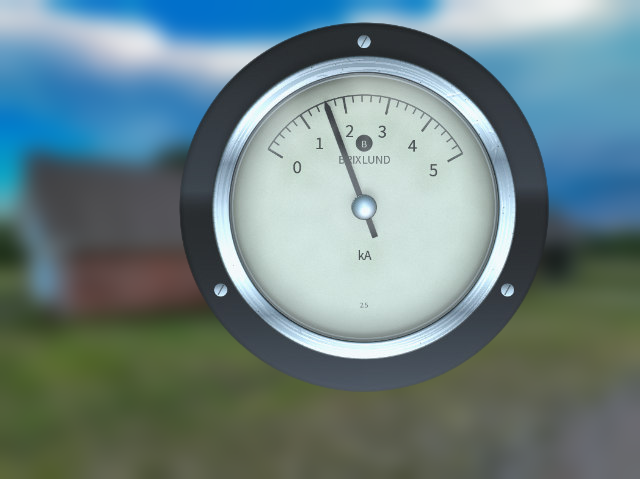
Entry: 1.6 kA
